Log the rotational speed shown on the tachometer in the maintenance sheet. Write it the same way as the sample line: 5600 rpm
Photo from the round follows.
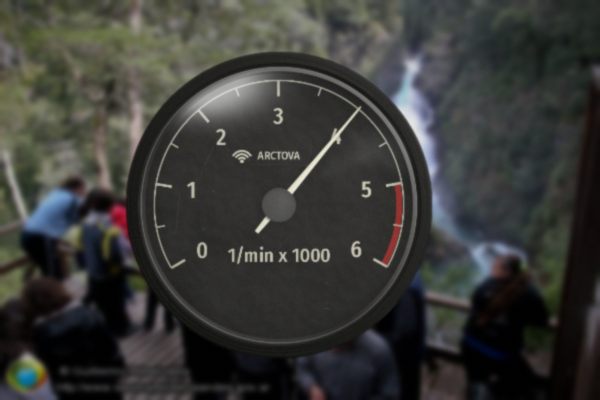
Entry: 4000 rpm
